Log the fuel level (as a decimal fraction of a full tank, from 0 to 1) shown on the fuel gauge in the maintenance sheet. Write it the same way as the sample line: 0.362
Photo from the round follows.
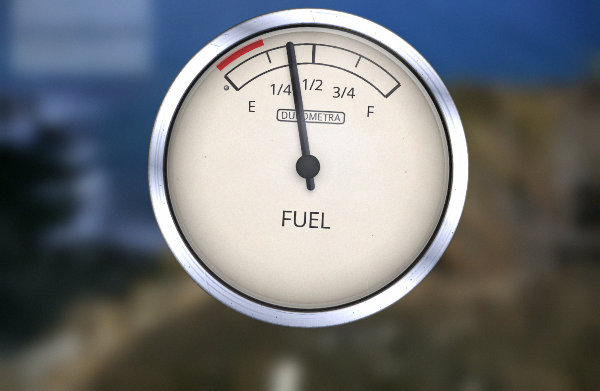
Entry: 0.375
